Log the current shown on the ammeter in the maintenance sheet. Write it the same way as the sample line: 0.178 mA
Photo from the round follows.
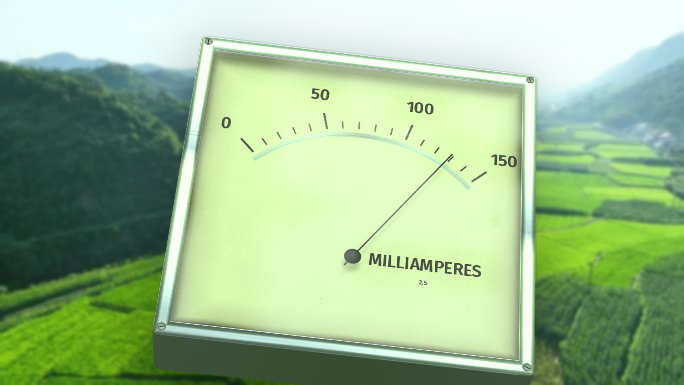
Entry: 130 mA
